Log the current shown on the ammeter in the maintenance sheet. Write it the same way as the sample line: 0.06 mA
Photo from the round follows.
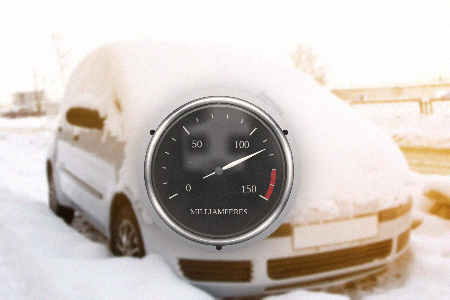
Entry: 115 mA
